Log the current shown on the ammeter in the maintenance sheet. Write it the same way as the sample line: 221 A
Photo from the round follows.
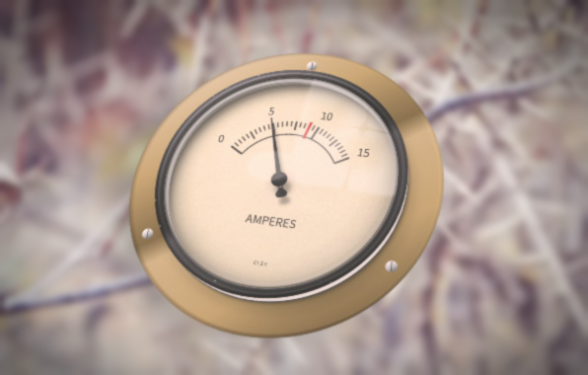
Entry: 5 A
